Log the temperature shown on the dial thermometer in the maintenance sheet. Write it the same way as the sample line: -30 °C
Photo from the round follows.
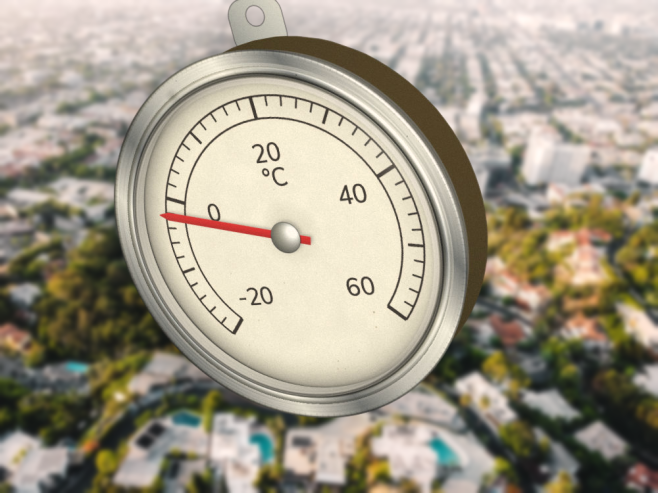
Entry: -2 °C
